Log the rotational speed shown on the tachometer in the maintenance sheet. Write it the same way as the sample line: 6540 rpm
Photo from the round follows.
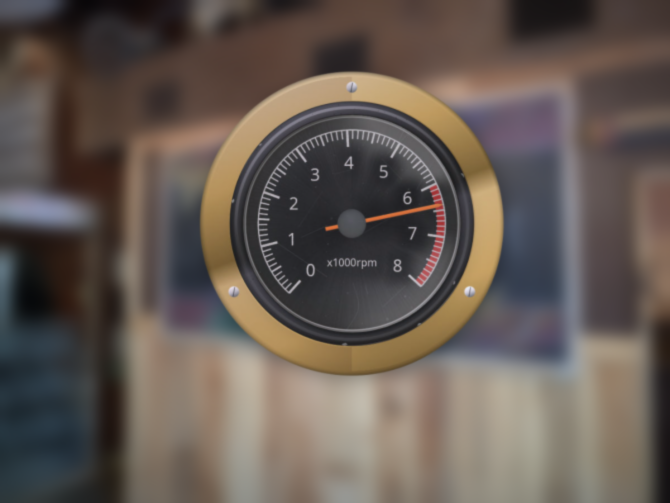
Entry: 6400 rpm
